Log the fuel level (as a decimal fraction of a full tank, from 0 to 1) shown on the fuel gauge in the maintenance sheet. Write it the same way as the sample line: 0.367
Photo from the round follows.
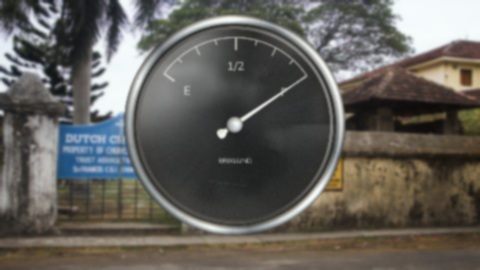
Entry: 1
